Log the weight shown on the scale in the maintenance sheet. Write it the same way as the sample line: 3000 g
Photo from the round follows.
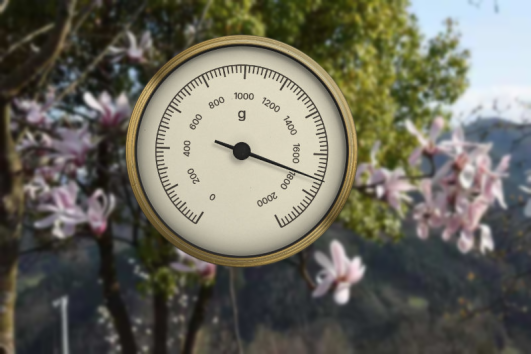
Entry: 1720 g
